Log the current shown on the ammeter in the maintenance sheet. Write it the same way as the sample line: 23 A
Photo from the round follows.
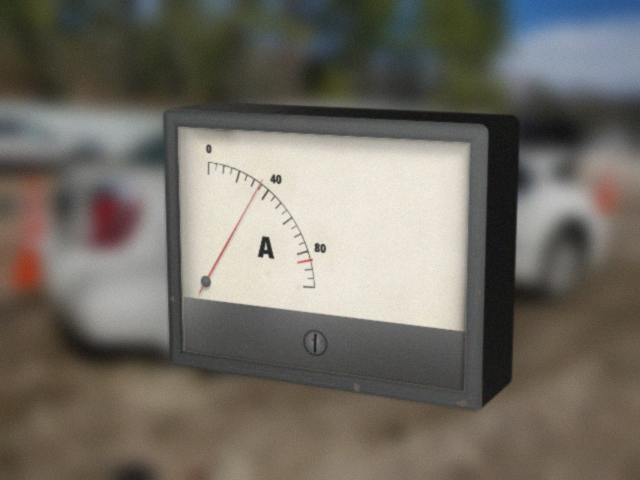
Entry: 35 A
